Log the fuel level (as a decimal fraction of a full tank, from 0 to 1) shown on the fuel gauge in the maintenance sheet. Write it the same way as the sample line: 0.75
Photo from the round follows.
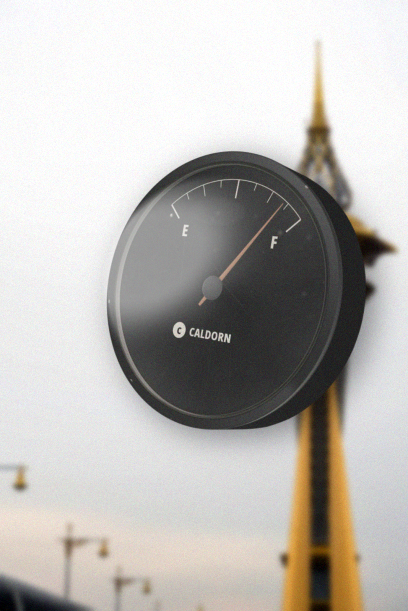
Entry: 0.875
